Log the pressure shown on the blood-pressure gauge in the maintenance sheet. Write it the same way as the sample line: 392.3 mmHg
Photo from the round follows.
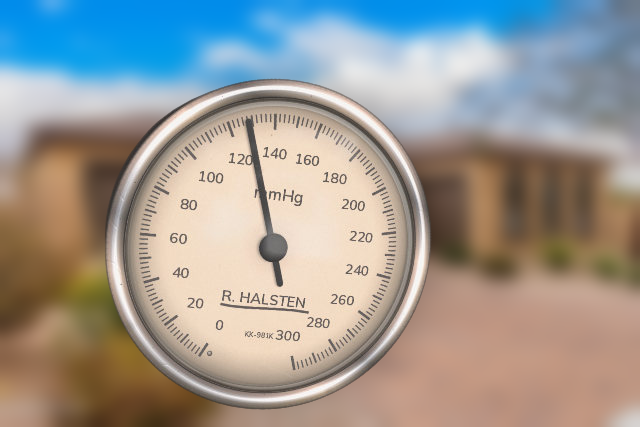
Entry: 128 mmHg
